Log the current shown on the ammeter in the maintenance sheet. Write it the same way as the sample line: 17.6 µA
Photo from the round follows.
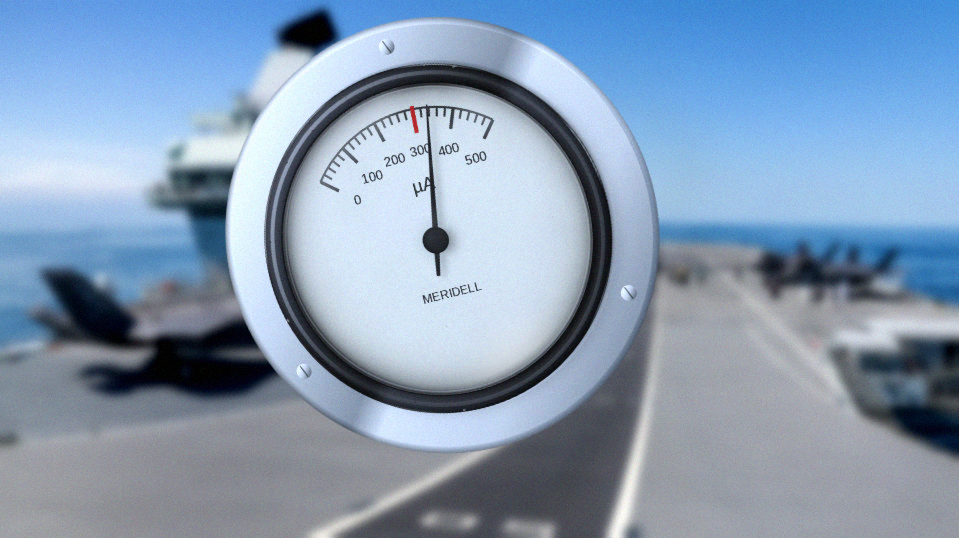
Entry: 340 µA
